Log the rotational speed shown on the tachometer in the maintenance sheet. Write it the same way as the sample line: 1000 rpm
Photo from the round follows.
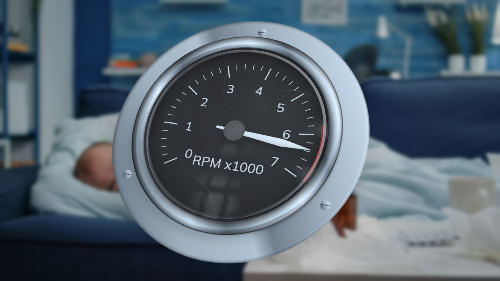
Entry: 6400 rpm
